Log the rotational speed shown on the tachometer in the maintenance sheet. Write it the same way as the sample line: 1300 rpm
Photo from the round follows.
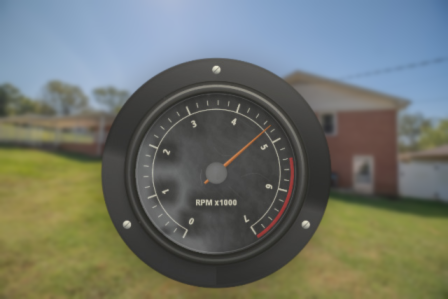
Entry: 4700 rpm
